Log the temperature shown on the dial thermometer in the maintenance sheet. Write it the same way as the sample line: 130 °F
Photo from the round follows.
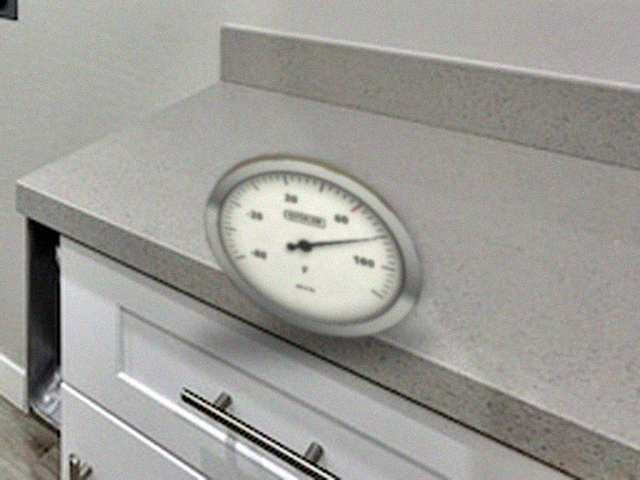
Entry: 80 °F
